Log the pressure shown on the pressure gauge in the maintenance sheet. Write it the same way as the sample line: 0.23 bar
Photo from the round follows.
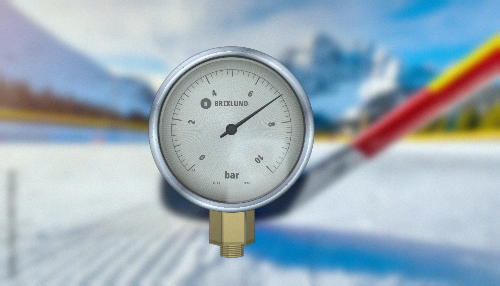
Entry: 7 bar
